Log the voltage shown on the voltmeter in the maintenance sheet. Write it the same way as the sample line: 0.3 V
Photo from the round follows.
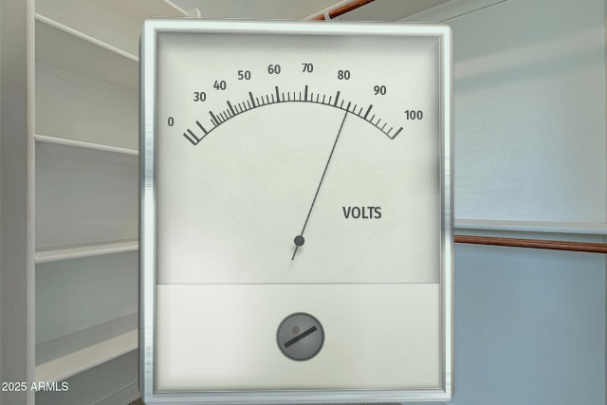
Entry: 84 V
